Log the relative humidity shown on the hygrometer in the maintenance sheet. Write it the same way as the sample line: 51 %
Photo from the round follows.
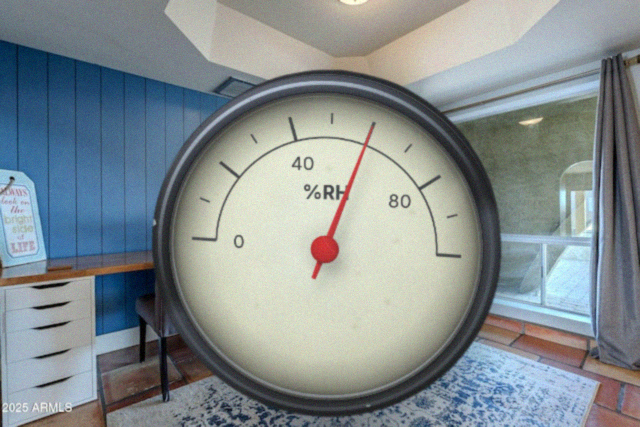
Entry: 60 %
